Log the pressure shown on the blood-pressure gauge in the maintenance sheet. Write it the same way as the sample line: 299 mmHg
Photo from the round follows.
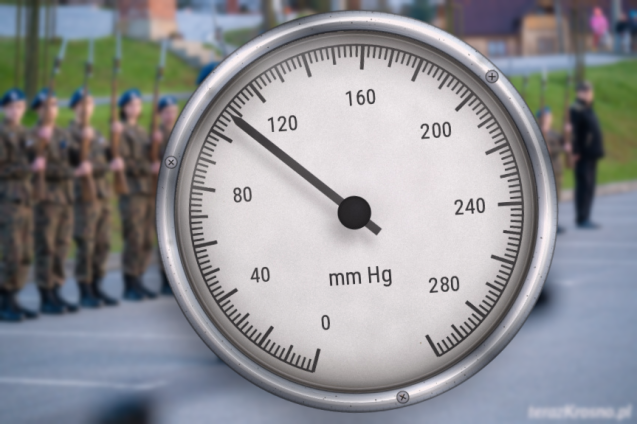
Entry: 108 mmHg
